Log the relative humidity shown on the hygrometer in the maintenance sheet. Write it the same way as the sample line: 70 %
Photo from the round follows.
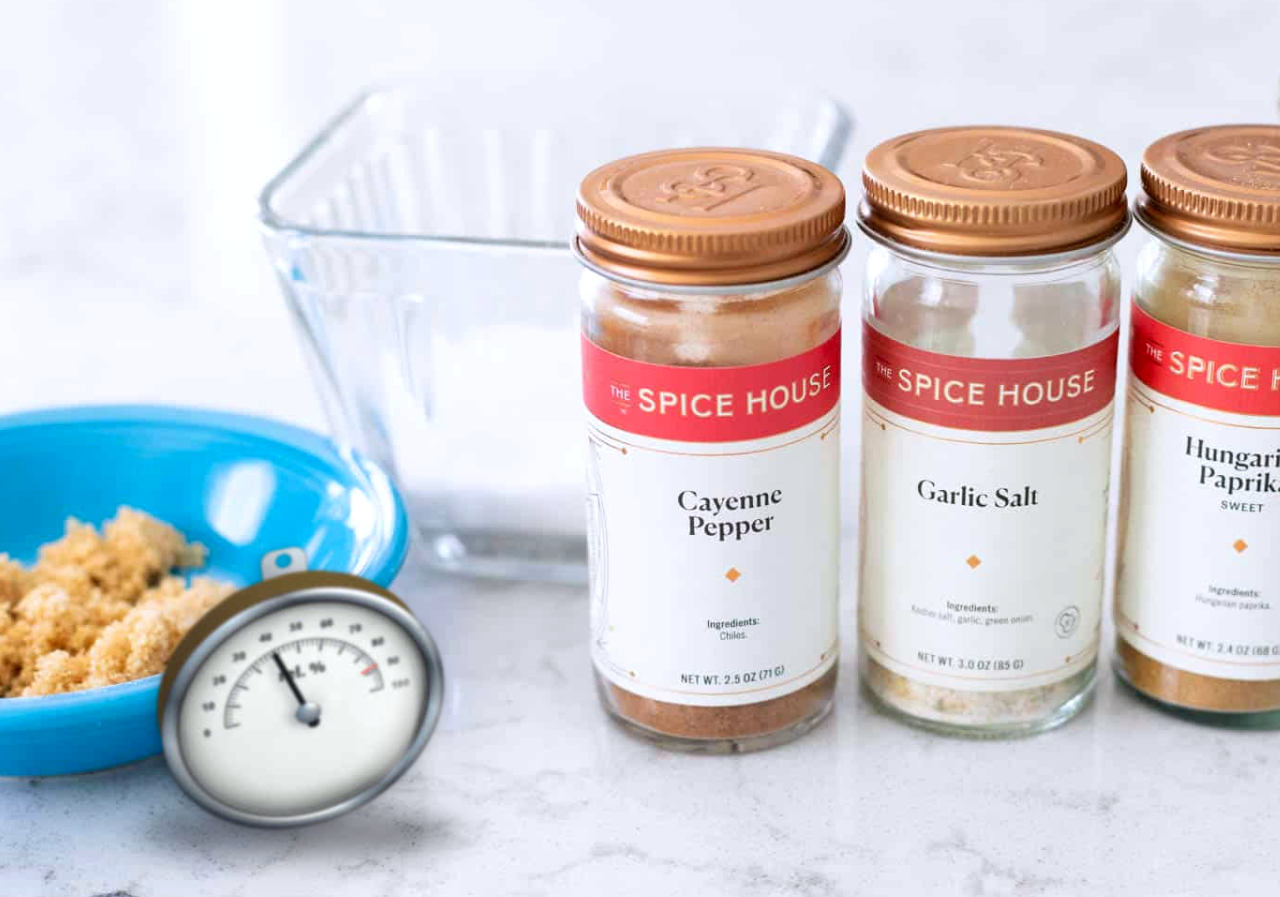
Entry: 40 %
